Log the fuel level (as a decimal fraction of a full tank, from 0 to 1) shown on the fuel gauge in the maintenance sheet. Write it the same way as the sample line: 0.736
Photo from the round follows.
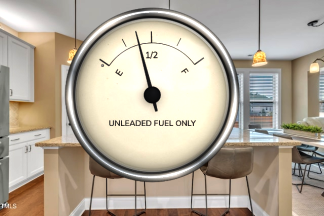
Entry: 0.375
